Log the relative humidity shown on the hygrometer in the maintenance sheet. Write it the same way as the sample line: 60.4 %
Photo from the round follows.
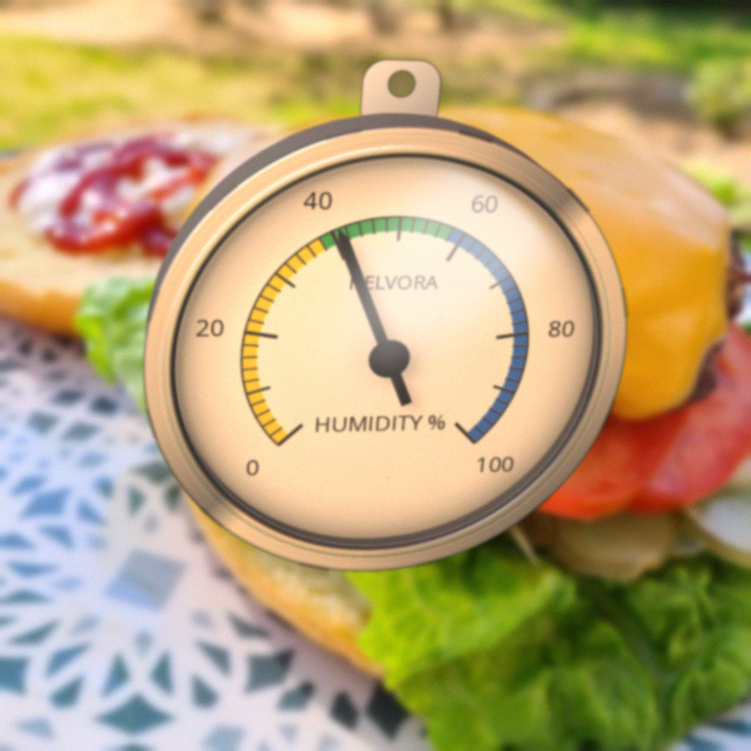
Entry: 41 %
